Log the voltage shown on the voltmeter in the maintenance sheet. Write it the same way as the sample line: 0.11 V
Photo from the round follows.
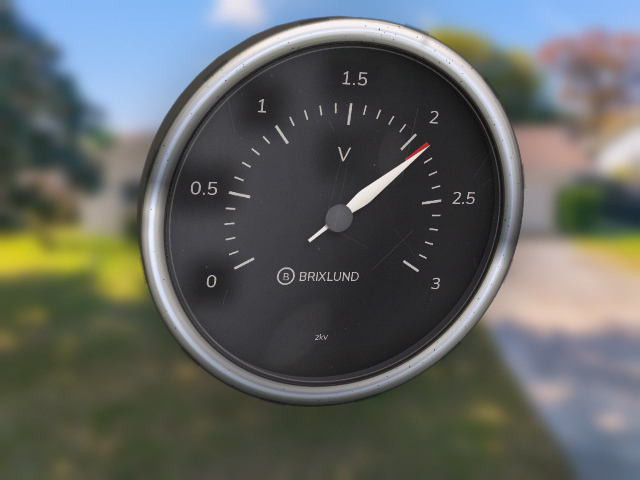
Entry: 2.1 V
